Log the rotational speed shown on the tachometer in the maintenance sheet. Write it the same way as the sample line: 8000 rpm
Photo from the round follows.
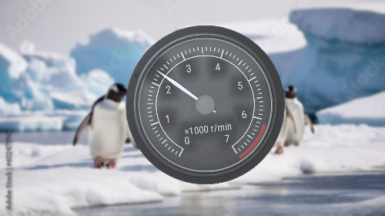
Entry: 2300 rpm
